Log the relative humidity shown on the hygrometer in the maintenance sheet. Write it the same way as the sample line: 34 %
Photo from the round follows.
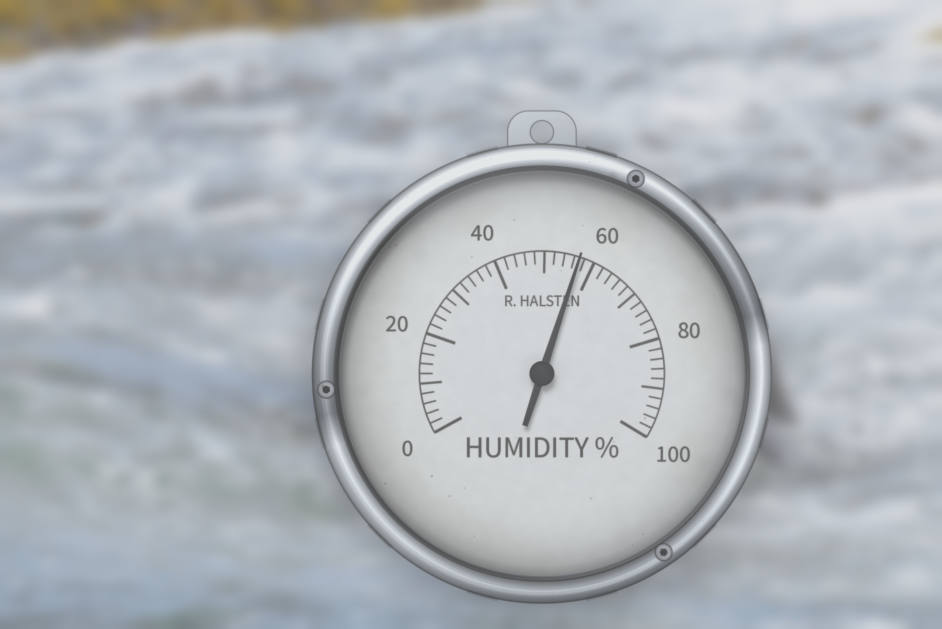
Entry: 57 %
